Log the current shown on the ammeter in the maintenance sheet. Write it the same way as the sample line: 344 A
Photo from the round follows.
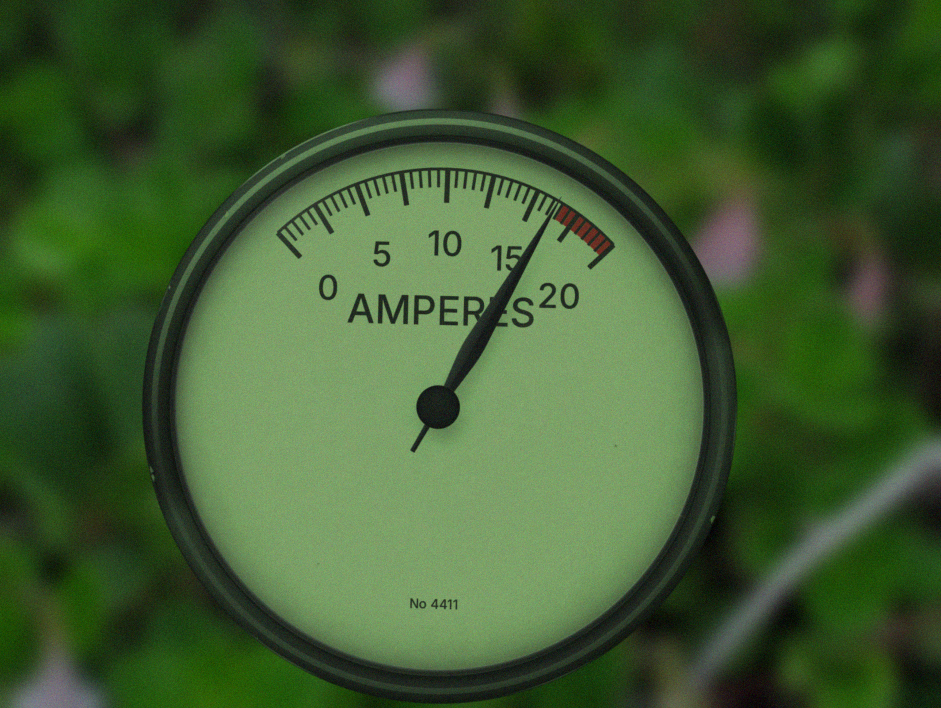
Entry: 16.25 A
